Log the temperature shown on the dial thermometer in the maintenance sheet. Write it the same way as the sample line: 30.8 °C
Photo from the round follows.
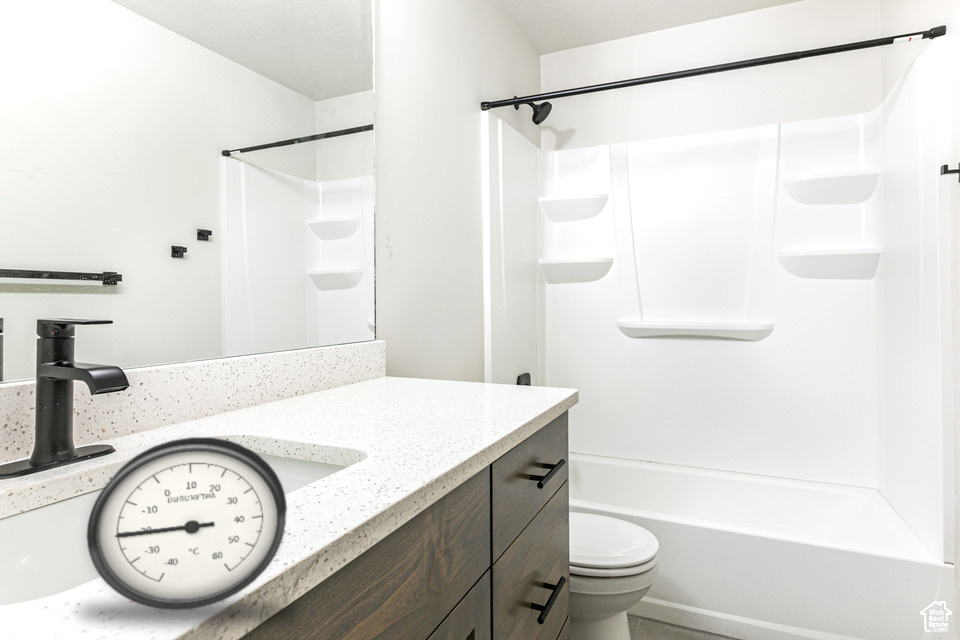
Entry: -20 °C
